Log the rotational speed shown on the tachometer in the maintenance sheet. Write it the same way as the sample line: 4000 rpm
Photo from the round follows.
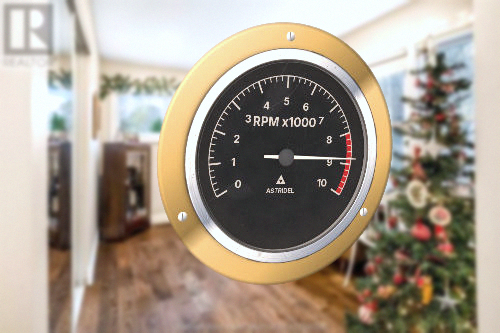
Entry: 8800 rpm
